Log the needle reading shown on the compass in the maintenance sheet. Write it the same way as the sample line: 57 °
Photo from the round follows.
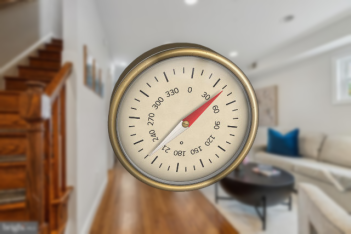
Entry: 40 °
